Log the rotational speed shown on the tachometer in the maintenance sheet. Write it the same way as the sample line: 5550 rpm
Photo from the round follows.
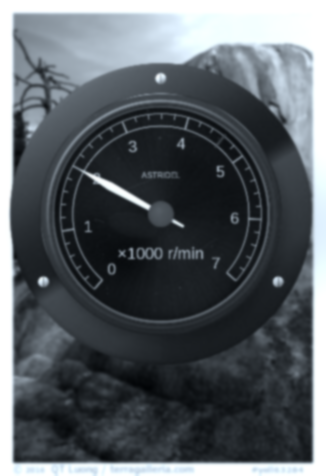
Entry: 2000 rpm
